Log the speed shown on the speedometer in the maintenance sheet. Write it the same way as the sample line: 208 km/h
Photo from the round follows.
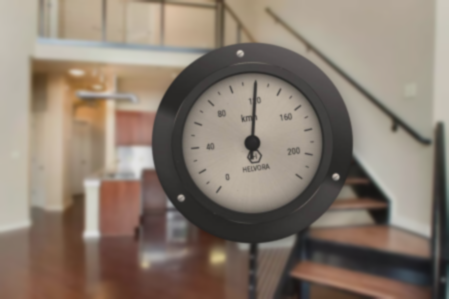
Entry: 120 km/h
